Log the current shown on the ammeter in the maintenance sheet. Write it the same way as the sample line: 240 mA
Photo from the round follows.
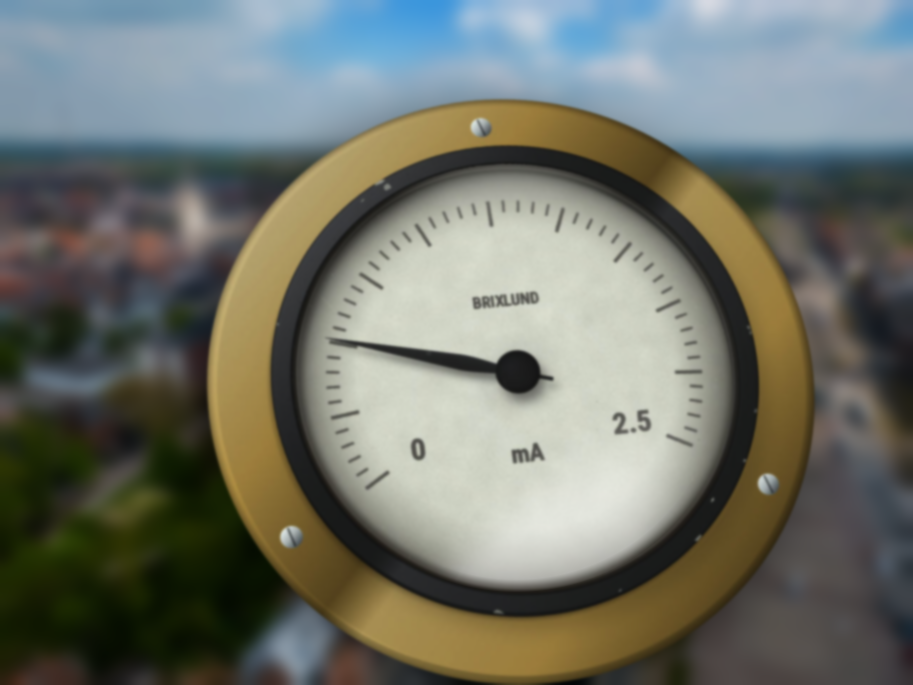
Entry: 0.5 mA
